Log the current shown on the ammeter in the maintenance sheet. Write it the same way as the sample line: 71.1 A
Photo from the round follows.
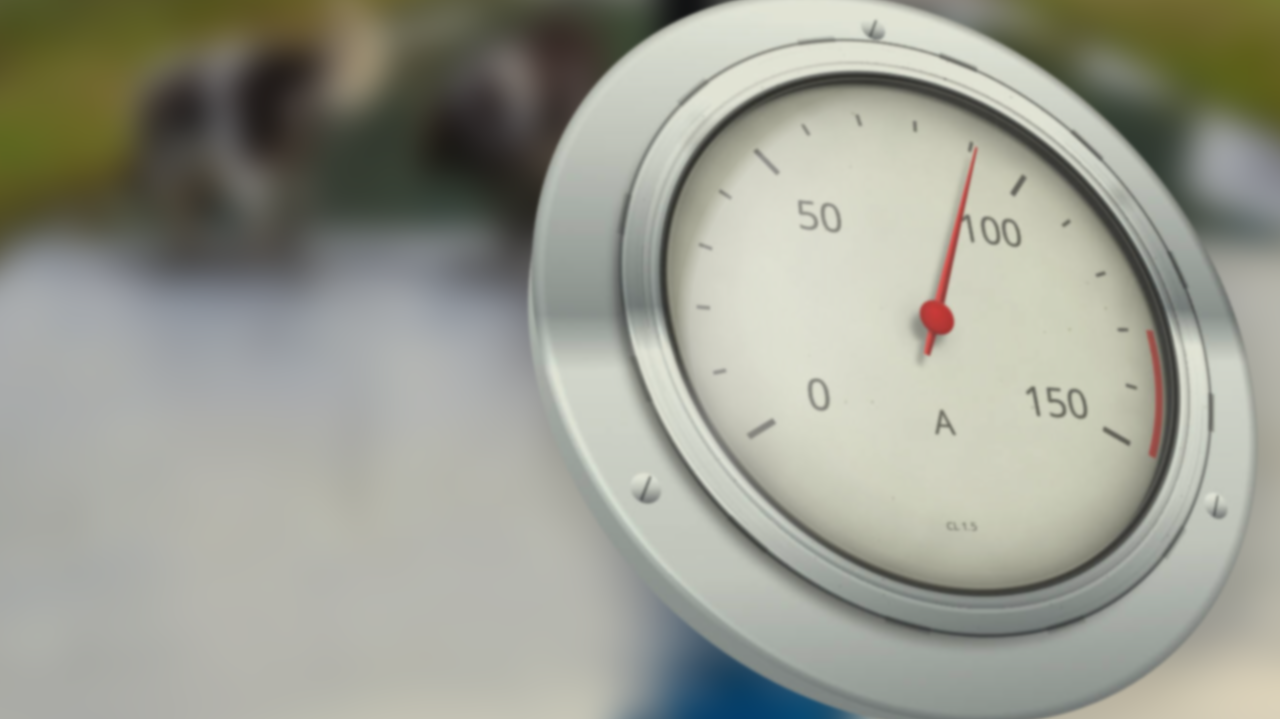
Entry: 90 A
